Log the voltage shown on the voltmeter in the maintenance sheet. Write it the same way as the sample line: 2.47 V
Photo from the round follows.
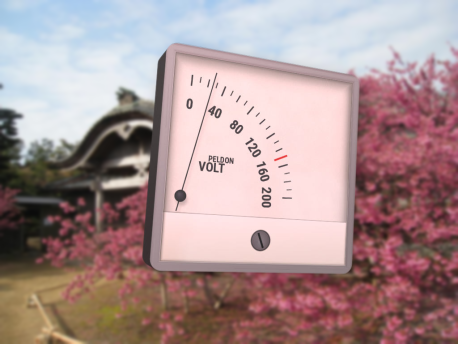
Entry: 25 V
